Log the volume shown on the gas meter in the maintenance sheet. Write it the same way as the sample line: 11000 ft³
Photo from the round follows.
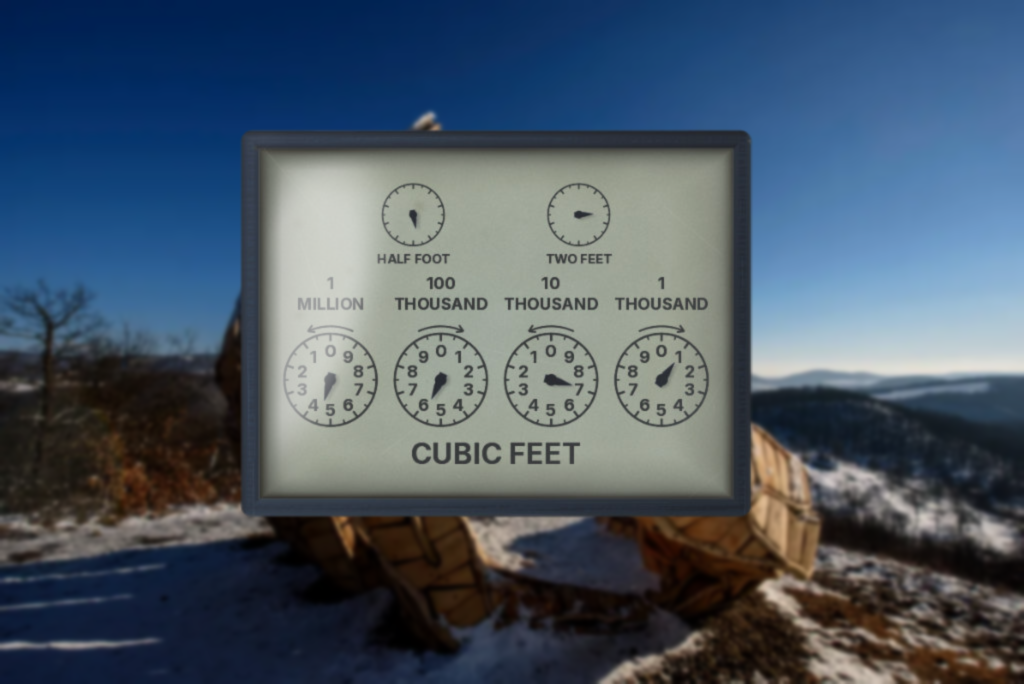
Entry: 457100 ft³
